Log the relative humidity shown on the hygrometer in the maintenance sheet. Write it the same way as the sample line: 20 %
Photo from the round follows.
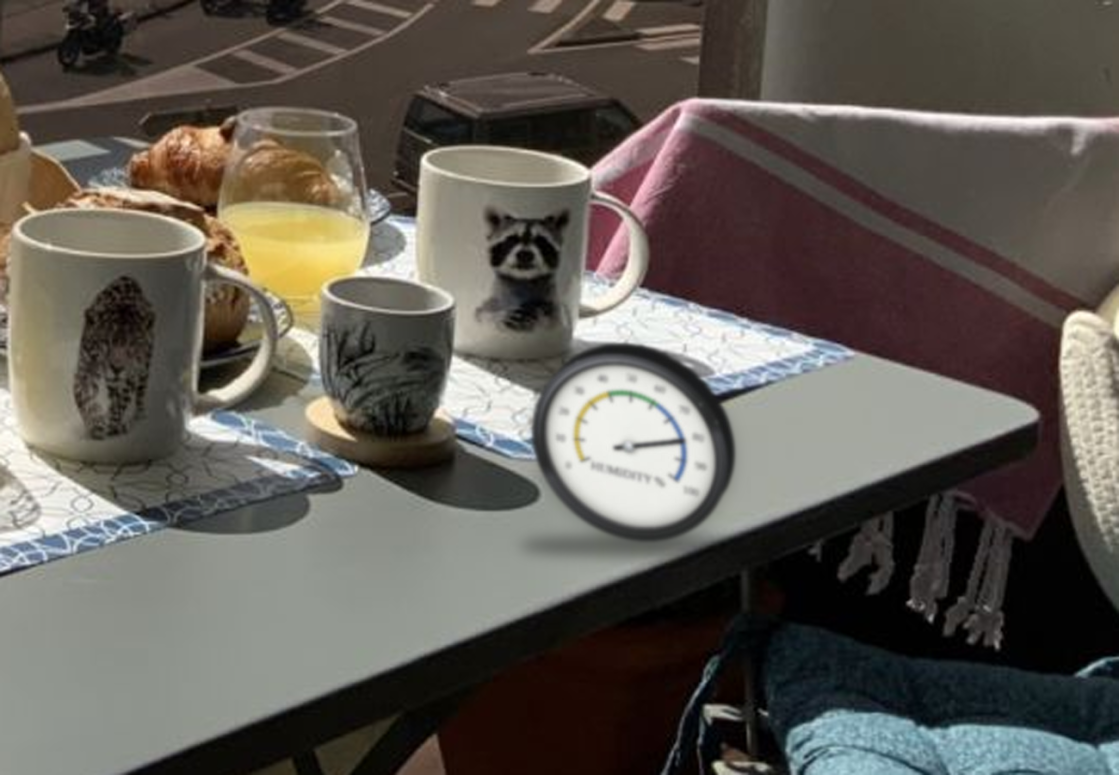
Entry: 80 %
